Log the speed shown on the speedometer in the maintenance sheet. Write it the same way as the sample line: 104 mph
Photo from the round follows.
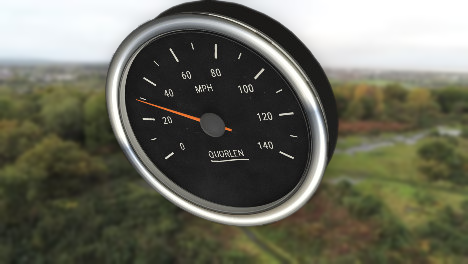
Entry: 30 mph
